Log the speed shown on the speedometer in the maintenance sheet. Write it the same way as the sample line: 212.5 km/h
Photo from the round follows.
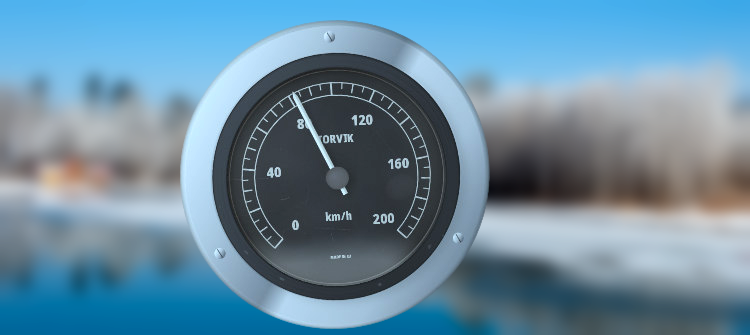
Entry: 82.5 km/h
